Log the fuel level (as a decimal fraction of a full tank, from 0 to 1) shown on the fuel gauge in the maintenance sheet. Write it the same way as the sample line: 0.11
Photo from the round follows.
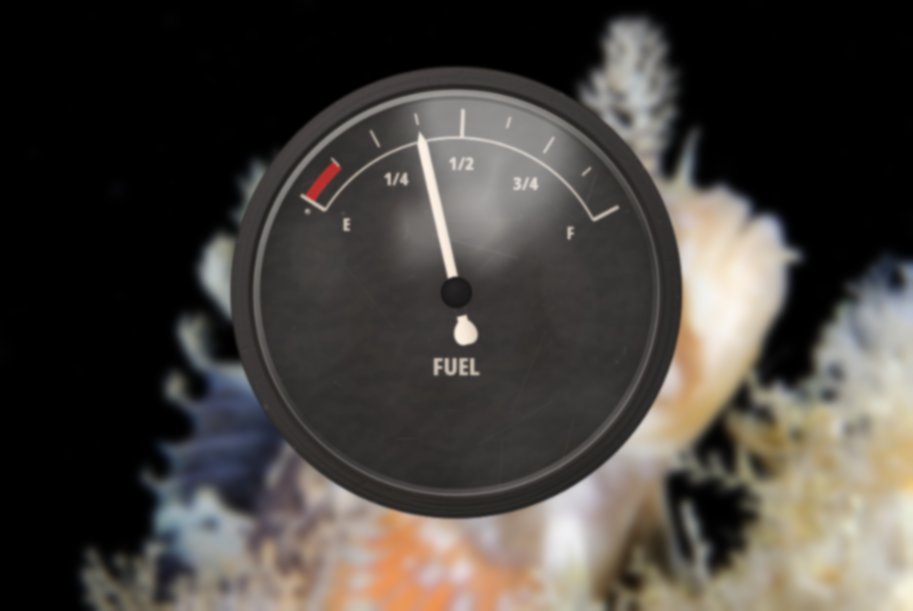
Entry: 0.375
